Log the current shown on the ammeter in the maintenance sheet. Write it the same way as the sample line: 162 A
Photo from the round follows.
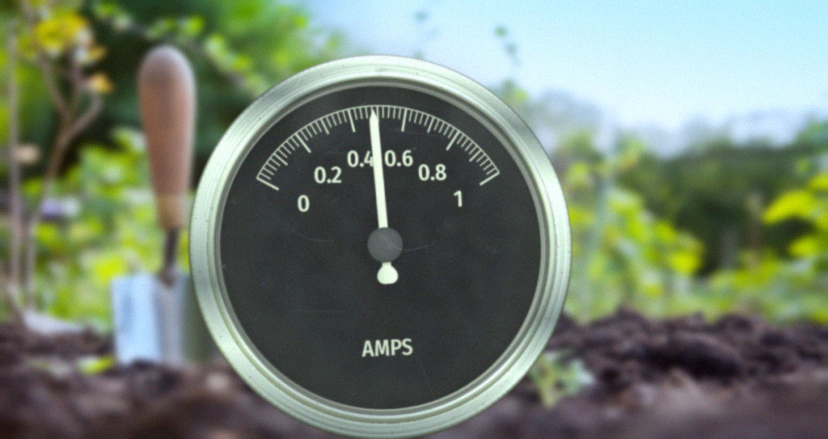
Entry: 0.48 A
